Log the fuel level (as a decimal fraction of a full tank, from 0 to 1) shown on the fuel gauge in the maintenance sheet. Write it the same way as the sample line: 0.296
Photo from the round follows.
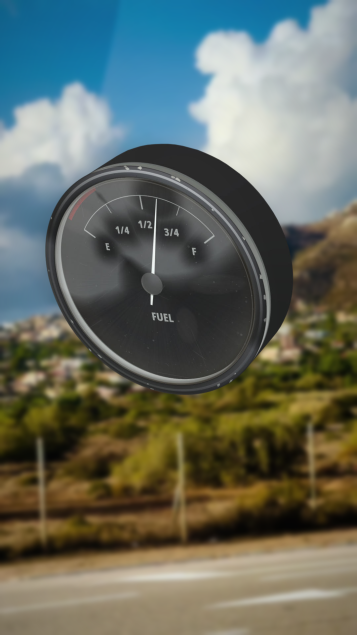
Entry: 0.625
